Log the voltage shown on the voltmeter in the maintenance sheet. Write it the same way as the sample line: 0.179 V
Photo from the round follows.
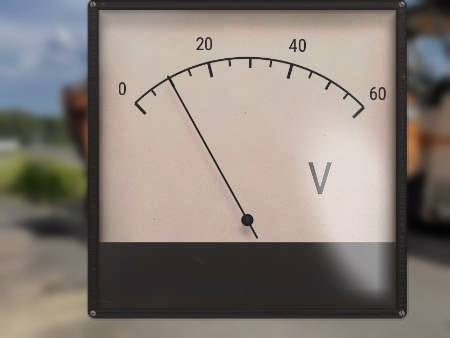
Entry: 10 V
